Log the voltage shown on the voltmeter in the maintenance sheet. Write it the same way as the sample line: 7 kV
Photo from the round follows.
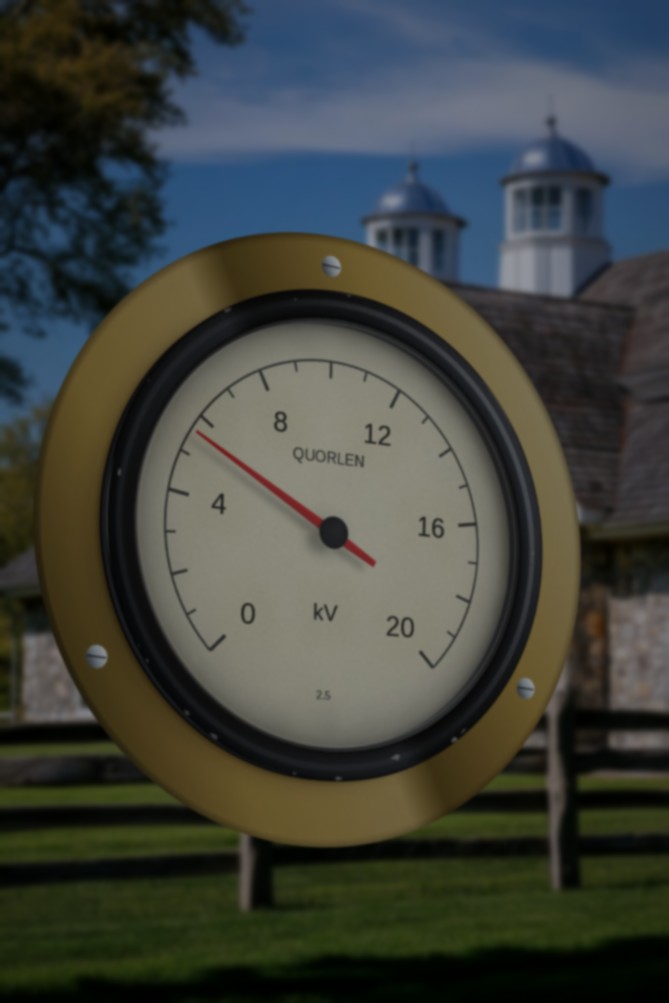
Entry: 5.5 kV
